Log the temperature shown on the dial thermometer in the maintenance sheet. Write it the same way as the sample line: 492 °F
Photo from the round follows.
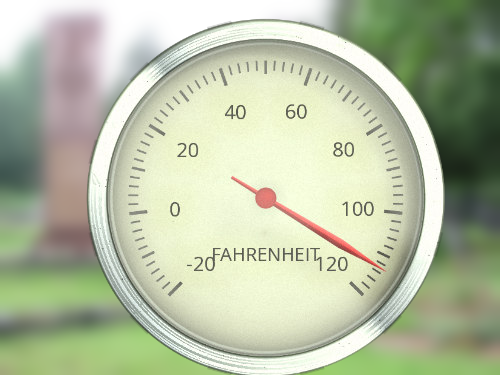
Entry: 113 °F
